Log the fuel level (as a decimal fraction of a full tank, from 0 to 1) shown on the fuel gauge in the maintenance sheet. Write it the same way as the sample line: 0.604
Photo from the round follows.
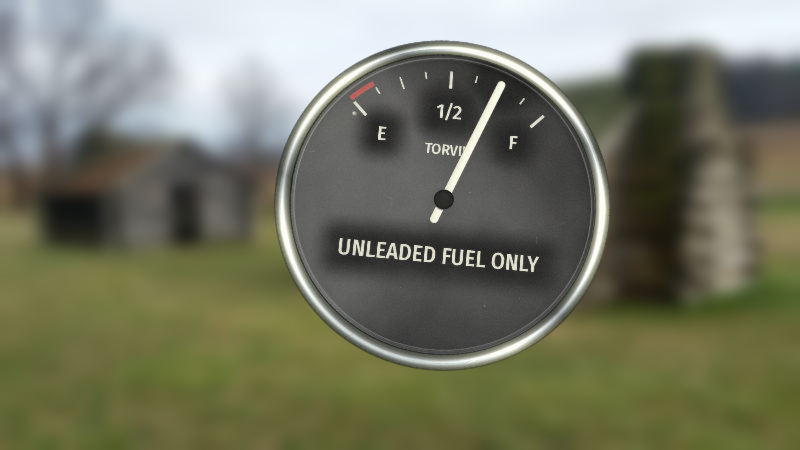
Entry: 0.75
